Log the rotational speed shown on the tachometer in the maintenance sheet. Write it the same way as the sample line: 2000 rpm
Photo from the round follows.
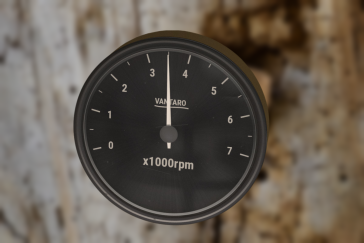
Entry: 3500 rpm
